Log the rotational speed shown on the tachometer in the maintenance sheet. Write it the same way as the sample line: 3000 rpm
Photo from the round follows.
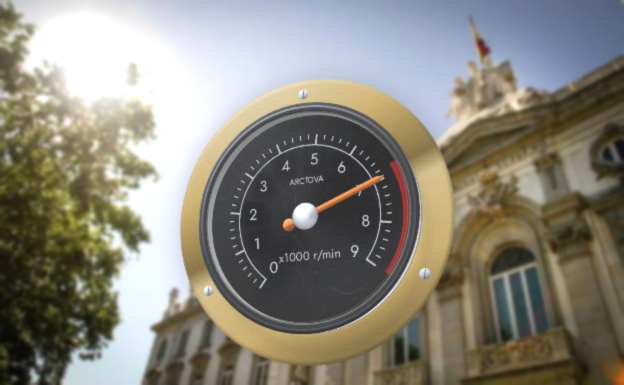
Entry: 7000 rpm
